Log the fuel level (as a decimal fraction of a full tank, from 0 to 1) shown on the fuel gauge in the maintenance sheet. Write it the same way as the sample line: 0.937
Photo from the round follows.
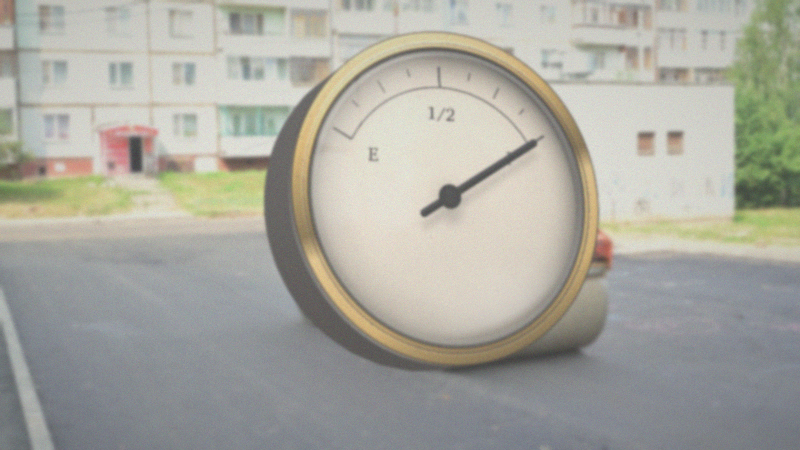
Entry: 1
